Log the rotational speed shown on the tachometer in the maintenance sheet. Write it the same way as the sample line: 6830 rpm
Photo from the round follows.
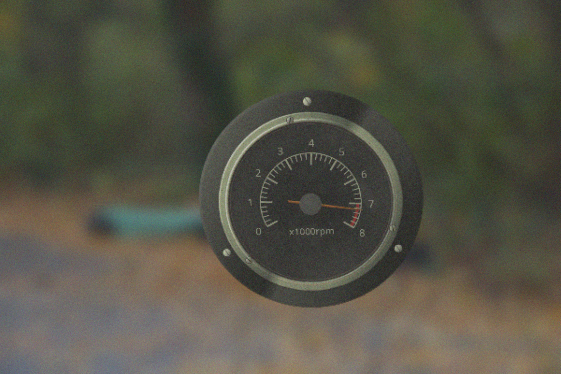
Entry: 7200 rpm
